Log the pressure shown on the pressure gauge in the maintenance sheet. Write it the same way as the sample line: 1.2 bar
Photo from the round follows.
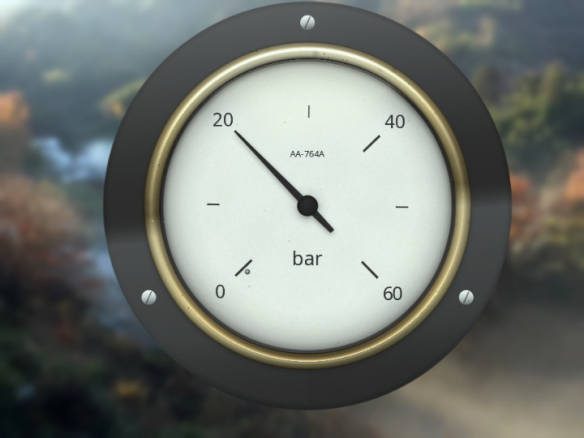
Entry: 20 bar
